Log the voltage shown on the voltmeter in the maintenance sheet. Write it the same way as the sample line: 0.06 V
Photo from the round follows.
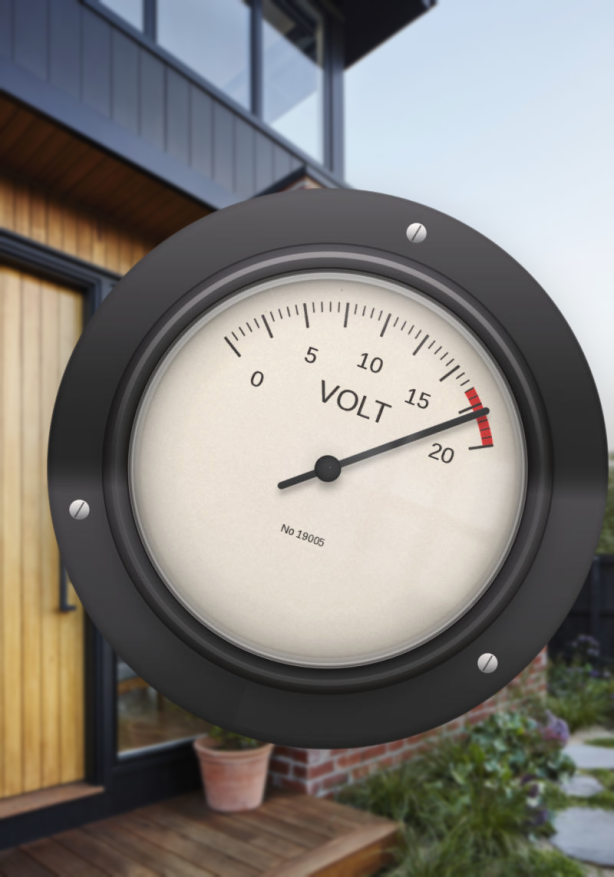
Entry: 18 V
